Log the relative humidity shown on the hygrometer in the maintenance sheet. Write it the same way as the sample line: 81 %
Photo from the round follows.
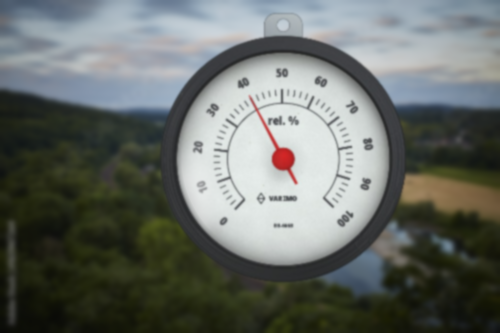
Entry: 40 %
